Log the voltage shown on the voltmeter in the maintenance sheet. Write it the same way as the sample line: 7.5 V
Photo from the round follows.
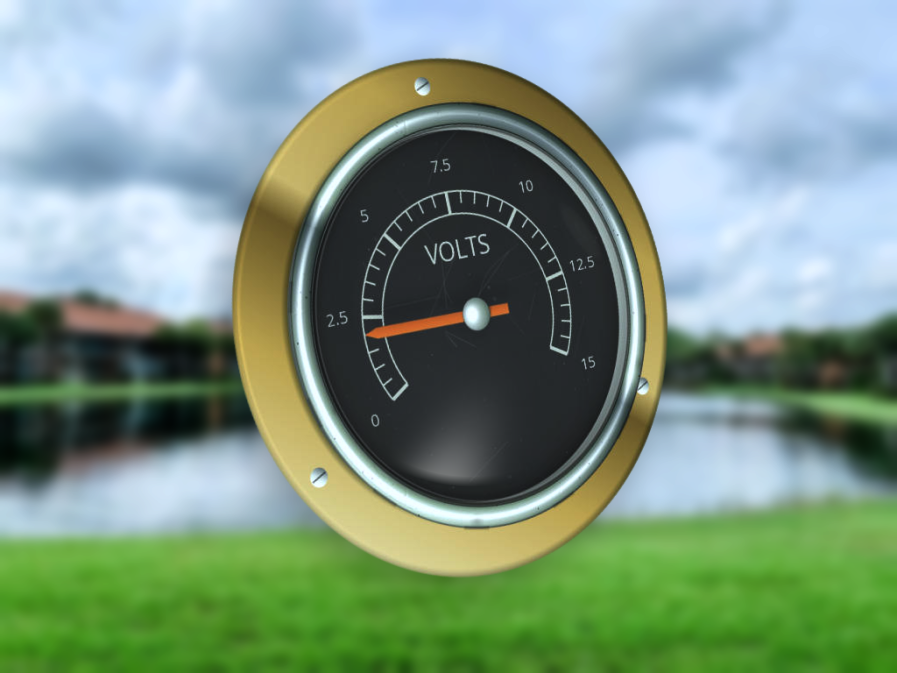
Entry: 2 V
